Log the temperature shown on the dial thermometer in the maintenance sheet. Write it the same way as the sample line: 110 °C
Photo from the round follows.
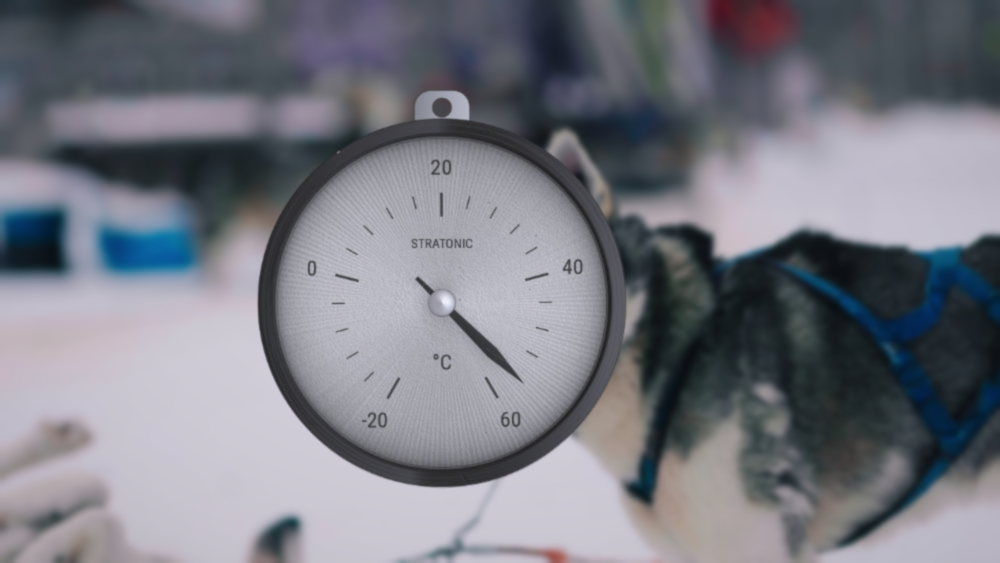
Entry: 56 °C
